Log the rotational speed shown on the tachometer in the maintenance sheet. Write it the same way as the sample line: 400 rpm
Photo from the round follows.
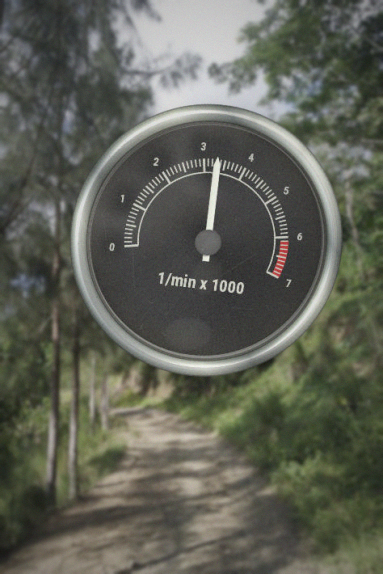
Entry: 3300 rpm
